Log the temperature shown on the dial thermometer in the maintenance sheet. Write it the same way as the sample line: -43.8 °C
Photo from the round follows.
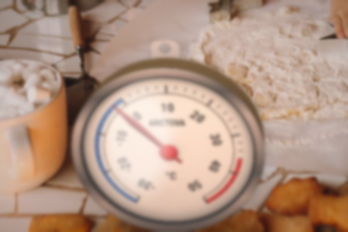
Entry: -2 °C
